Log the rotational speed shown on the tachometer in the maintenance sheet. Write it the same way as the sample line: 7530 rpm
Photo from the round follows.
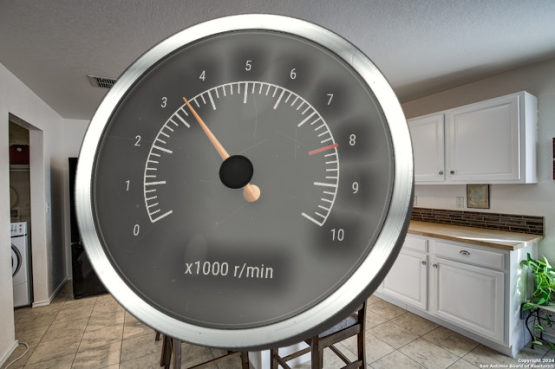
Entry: 3400 rpm
